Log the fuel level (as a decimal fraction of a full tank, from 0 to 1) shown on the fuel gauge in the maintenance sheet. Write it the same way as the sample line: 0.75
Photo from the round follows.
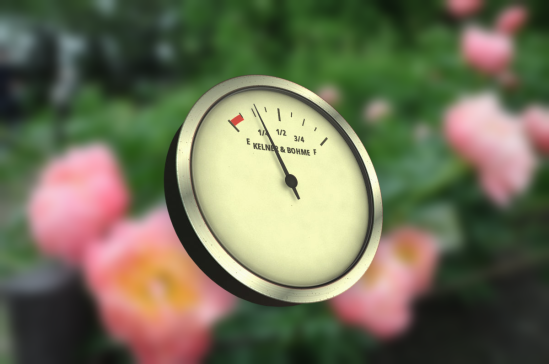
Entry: 0.25
